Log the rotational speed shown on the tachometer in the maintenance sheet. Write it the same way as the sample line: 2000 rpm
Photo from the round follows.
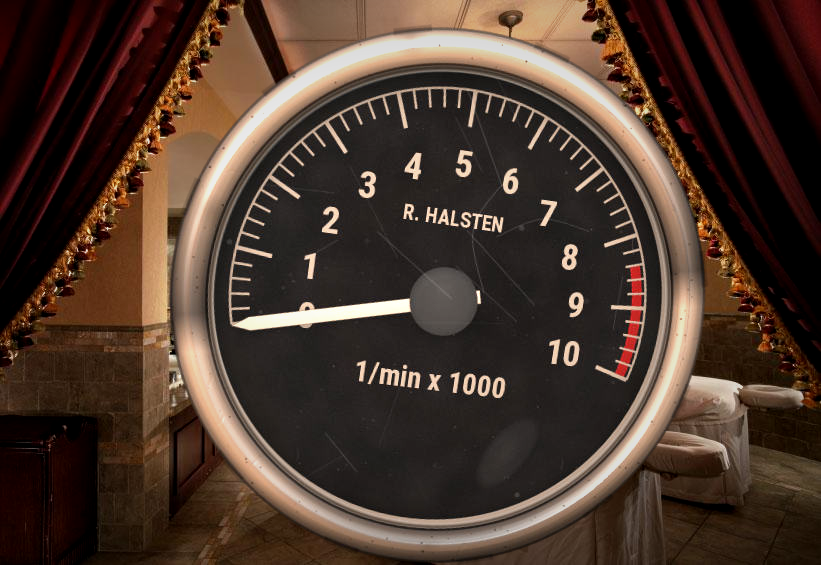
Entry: 0 rpm
